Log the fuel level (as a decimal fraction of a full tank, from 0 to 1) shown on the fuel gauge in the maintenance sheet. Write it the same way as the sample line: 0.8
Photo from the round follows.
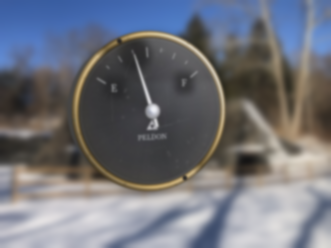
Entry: 0.375
